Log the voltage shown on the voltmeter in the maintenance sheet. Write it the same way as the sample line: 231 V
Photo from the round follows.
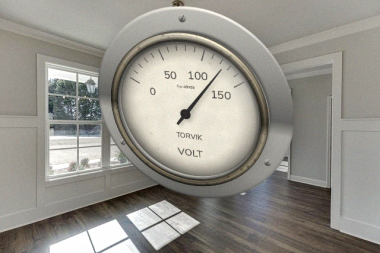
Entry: 125 V
